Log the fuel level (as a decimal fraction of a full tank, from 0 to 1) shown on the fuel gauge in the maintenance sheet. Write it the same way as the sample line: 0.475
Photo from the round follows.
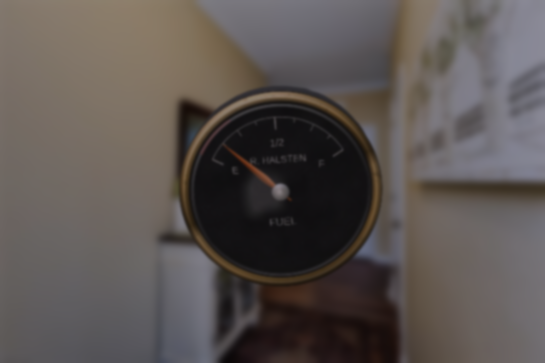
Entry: 0.125
